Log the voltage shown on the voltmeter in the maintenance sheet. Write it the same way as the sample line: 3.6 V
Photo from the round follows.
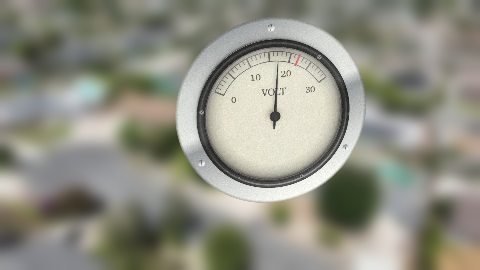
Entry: 17 V
